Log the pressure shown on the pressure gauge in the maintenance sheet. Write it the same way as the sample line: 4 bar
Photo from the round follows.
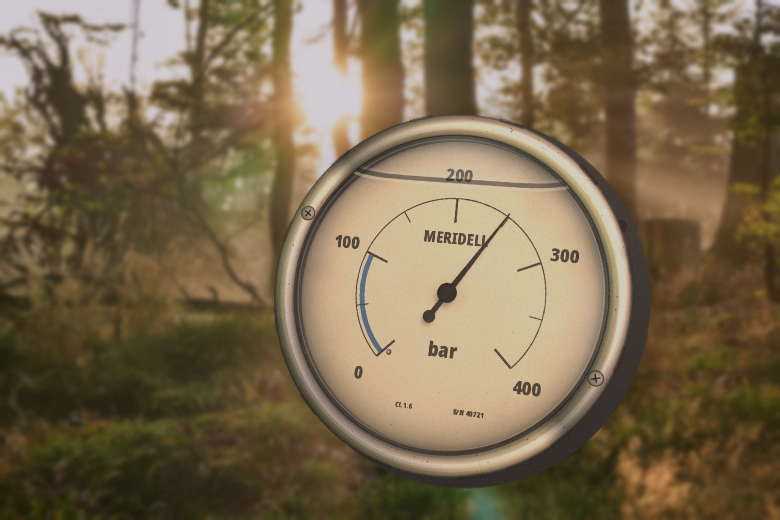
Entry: 250 bar
